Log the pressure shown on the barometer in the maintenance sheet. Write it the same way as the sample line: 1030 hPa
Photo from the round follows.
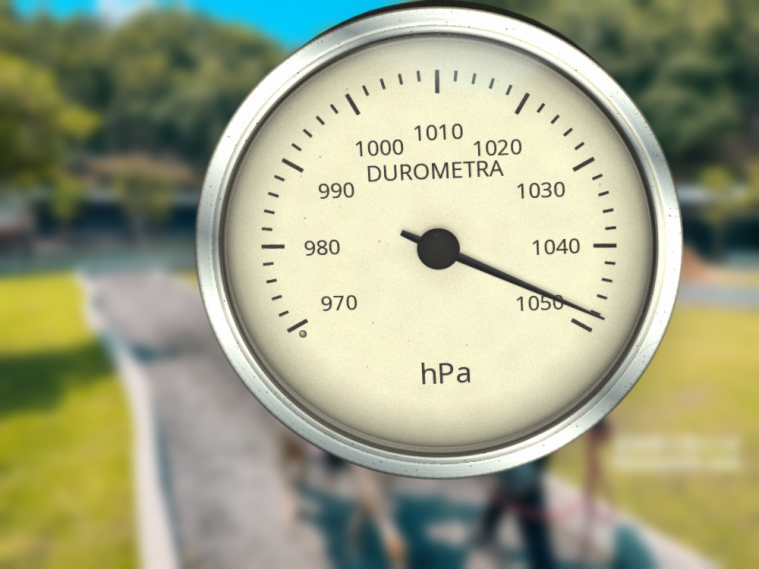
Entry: 1048 hPa
